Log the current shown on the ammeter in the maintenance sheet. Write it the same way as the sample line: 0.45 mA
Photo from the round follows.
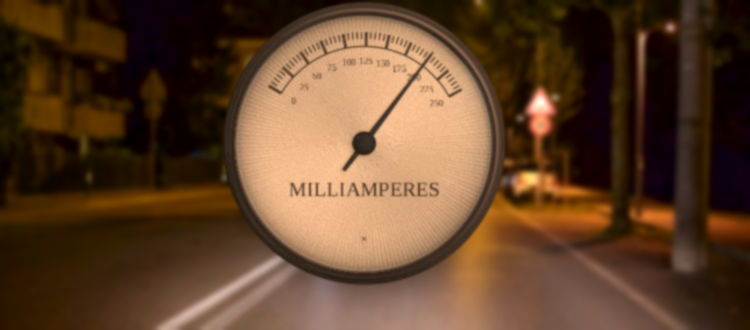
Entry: 200 mA
